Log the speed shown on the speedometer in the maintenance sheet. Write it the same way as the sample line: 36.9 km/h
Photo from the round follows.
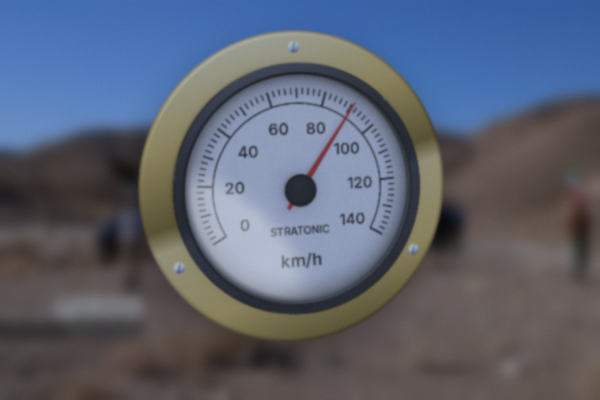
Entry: 90 km/h
